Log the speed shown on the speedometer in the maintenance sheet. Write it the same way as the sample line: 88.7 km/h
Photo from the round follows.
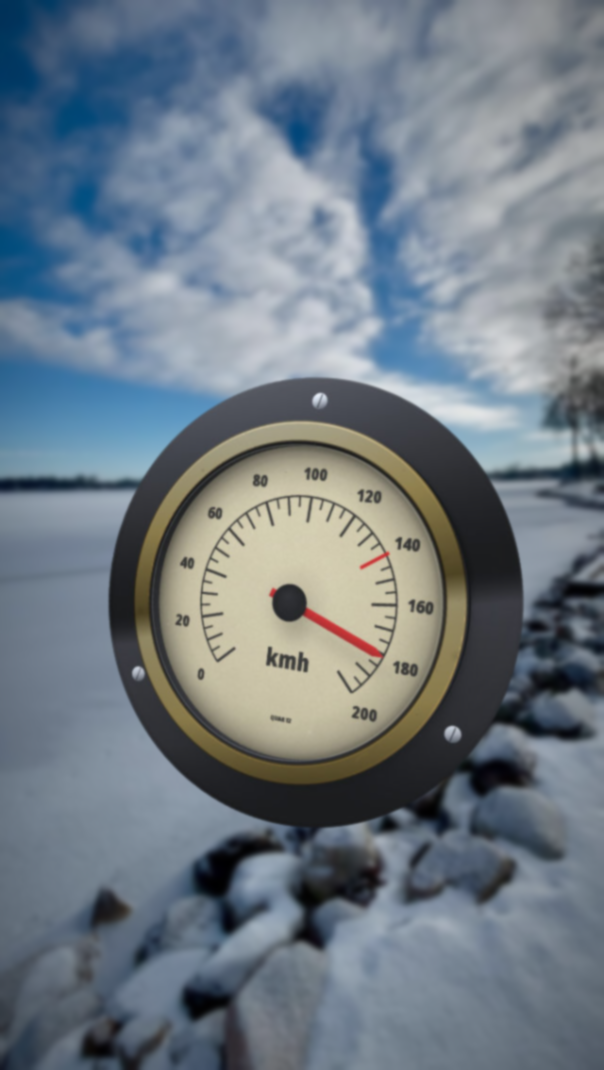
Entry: 180 km/h
